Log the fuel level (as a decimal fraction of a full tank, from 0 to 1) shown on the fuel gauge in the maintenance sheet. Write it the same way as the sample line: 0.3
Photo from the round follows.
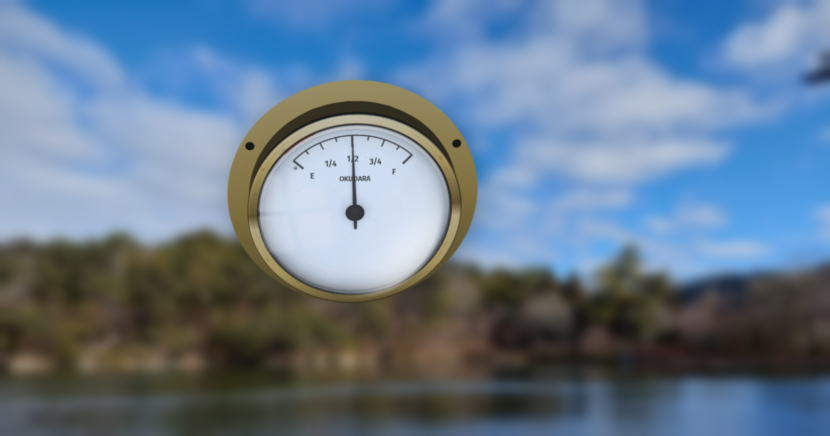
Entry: 0.5
